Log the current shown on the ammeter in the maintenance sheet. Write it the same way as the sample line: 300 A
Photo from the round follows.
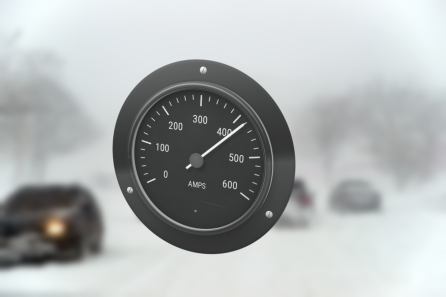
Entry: 420 A
